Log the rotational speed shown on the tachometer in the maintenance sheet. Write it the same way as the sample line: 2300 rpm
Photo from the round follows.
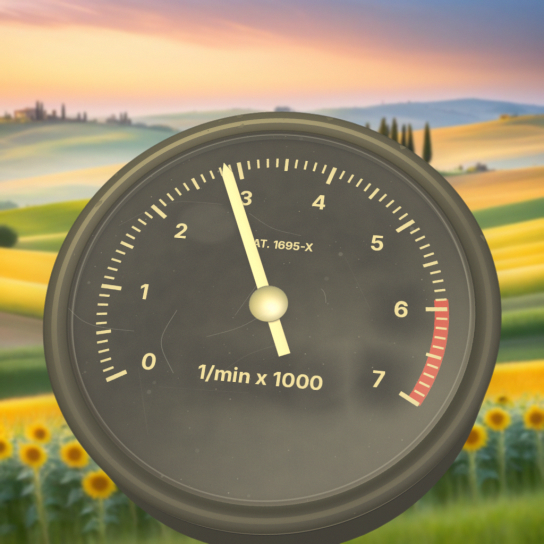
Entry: 2850 rpm
